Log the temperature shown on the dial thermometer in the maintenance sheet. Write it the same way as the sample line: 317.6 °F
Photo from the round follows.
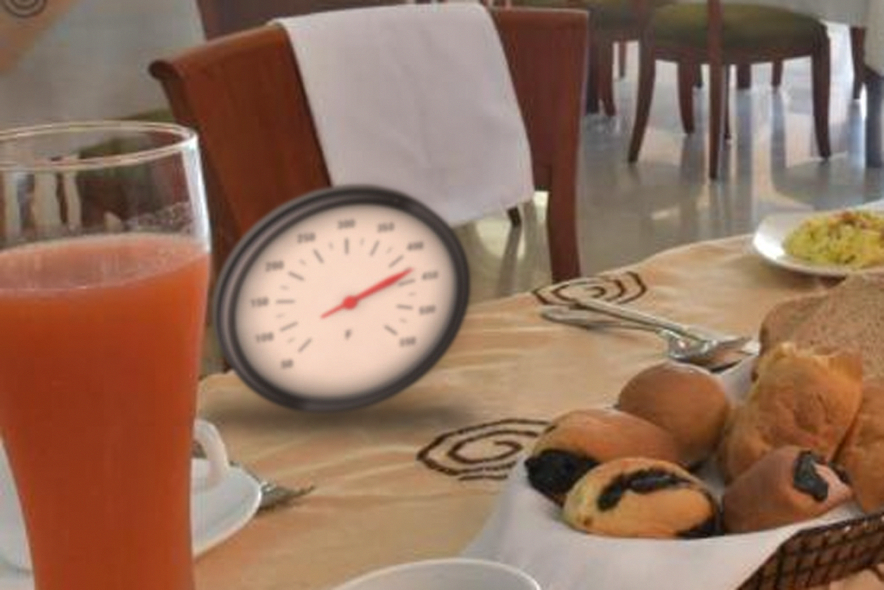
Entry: 425 °F
